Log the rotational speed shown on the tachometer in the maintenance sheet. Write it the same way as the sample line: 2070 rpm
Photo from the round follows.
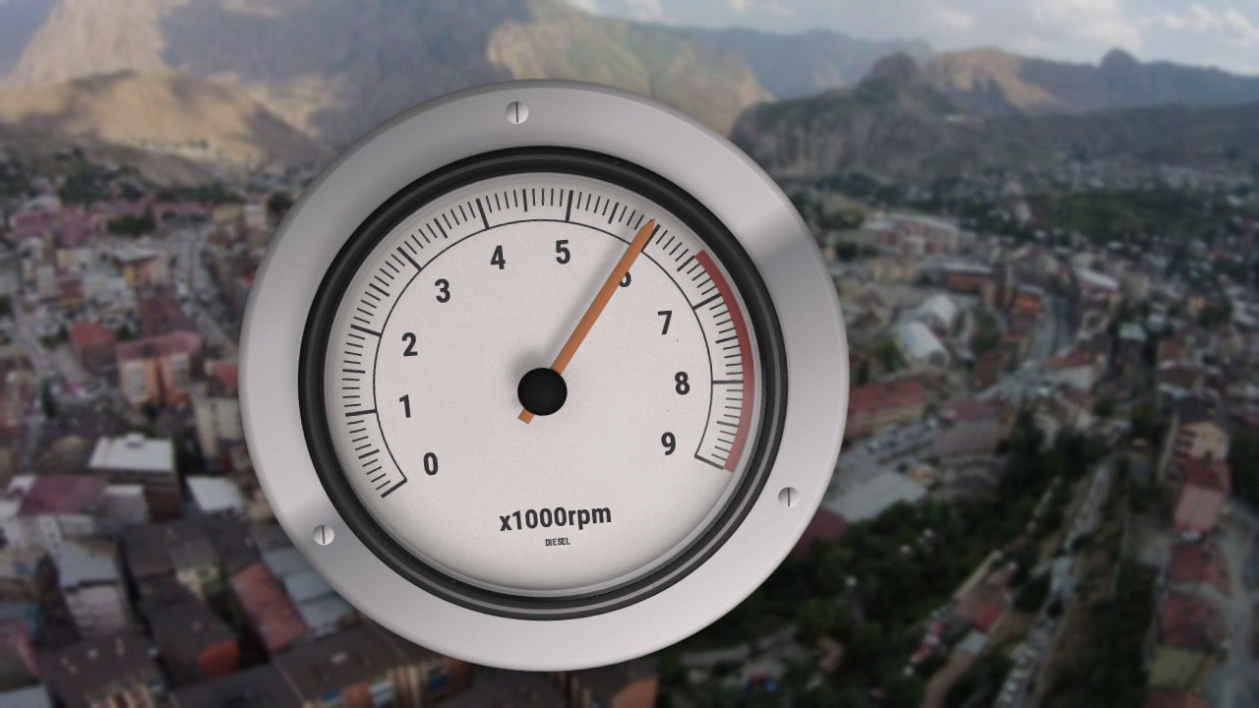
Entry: 5900 rpm
